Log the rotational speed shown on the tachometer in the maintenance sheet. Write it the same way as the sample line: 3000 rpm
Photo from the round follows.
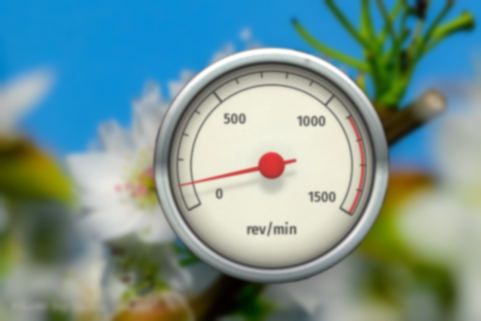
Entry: 100 rpm
